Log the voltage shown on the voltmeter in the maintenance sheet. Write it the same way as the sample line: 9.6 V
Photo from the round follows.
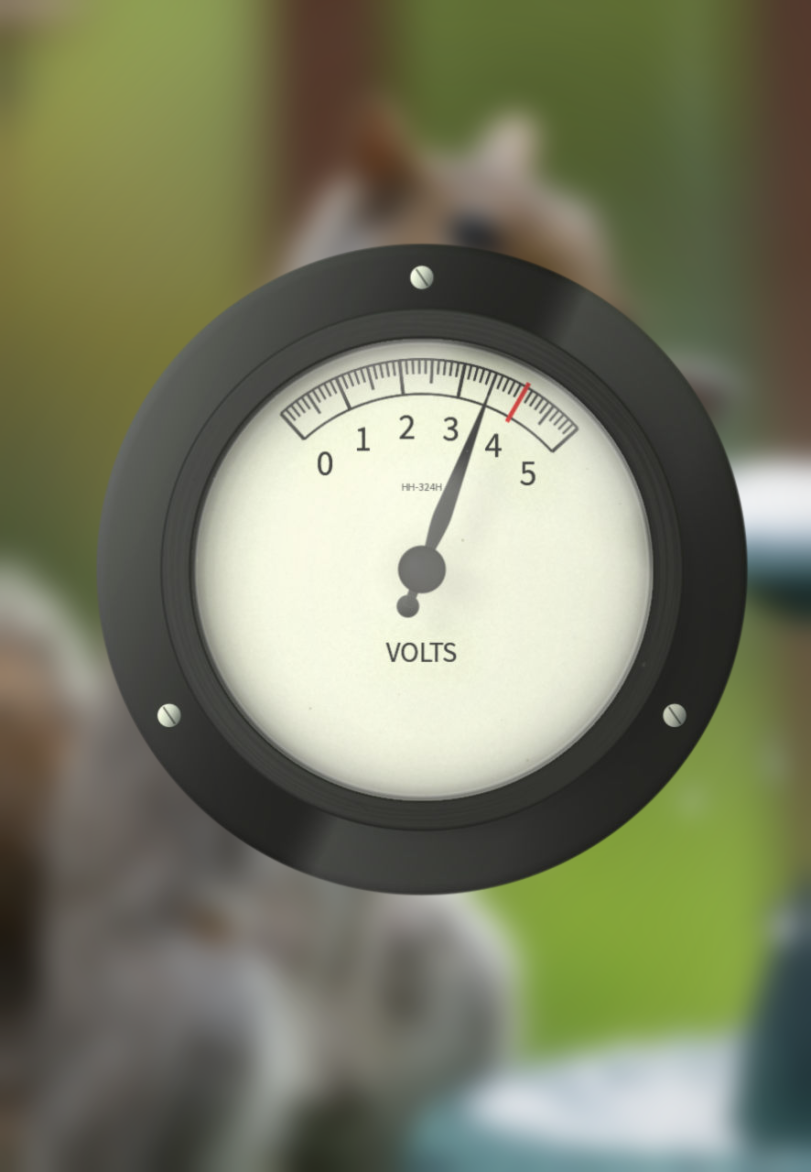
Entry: 3.5 V
